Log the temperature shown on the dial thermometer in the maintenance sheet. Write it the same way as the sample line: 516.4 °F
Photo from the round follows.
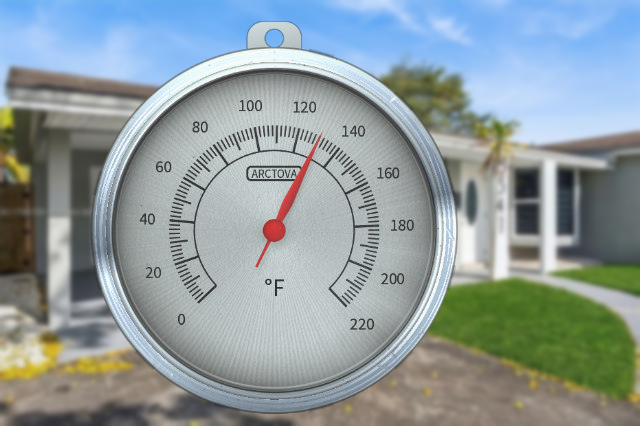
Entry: 130 °F
